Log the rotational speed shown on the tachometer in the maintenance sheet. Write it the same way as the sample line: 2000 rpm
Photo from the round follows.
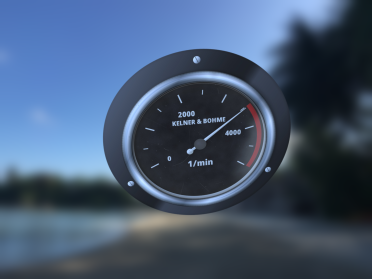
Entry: 3500 rpm
